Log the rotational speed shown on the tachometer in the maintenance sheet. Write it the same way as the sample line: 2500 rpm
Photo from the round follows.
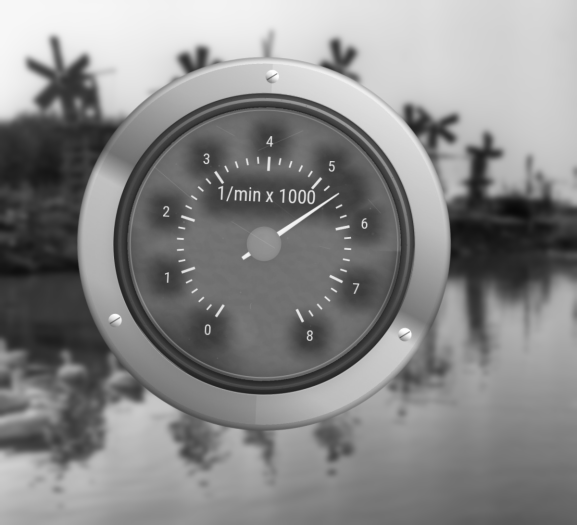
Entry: 5400 rpm
